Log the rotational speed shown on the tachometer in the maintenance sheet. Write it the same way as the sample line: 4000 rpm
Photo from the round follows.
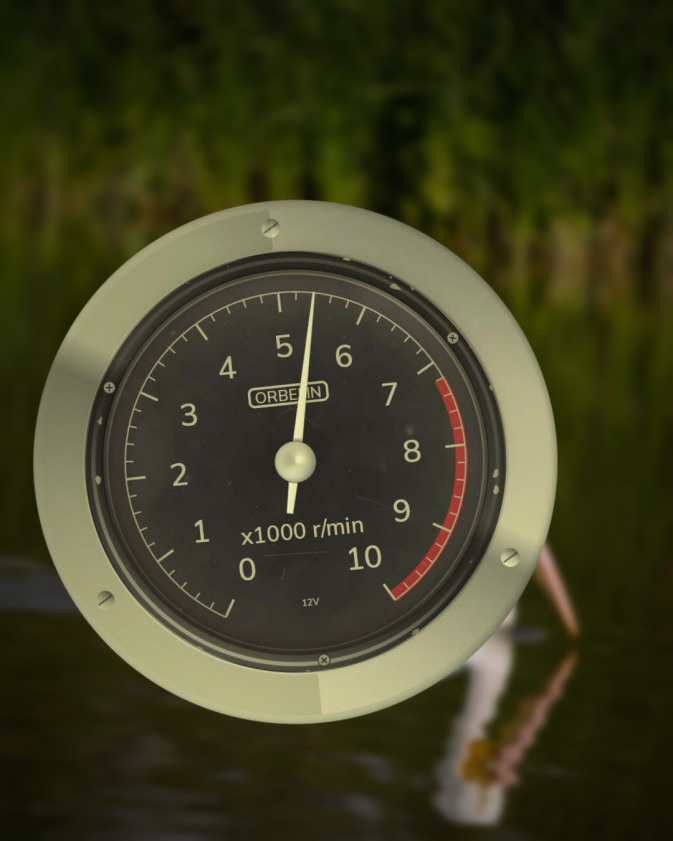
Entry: 5400 rpm
